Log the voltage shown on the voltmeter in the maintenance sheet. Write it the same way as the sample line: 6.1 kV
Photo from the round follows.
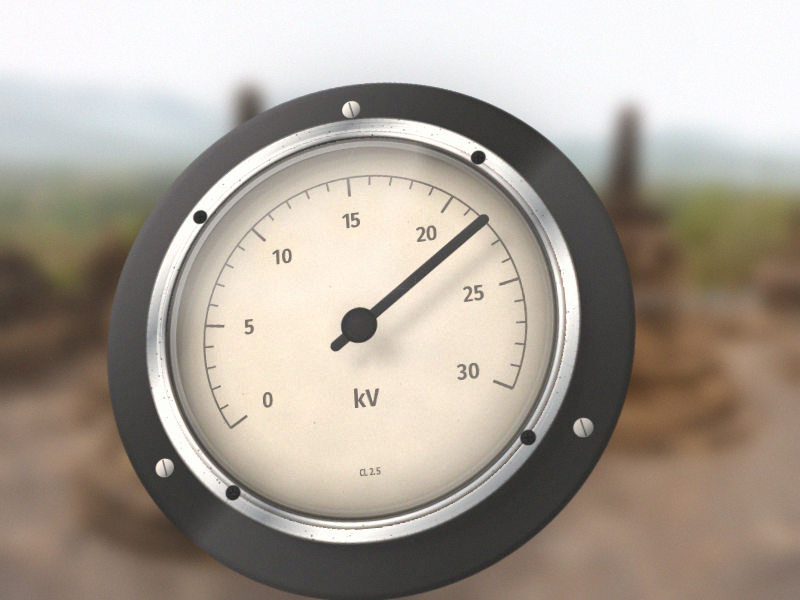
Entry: 22 kV
